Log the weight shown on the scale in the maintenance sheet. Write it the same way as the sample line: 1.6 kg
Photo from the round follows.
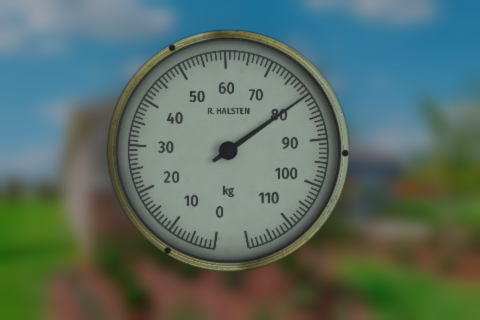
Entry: 80 kg
